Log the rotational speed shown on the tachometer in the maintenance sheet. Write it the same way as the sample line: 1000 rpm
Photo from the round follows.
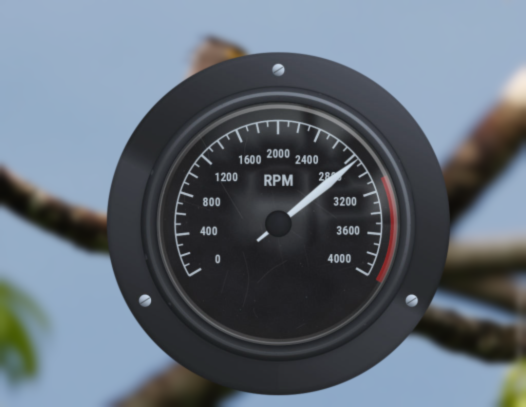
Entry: 2850 rpm
